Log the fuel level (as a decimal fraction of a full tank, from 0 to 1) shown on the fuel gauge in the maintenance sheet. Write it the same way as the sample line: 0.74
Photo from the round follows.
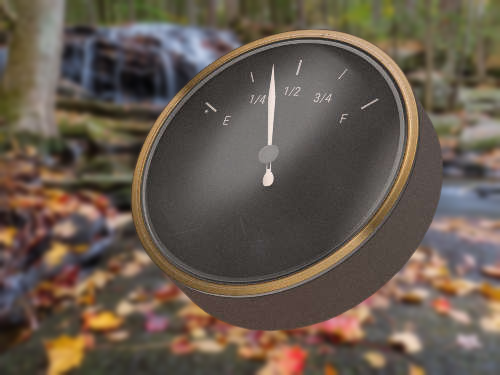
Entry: 0.375
